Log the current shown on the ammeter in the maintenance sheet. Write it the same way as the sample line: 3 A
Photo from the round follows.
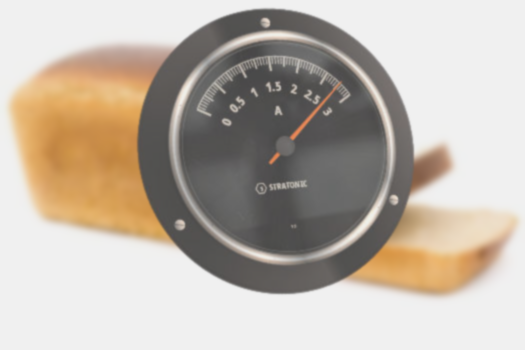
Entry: 2.75 A
